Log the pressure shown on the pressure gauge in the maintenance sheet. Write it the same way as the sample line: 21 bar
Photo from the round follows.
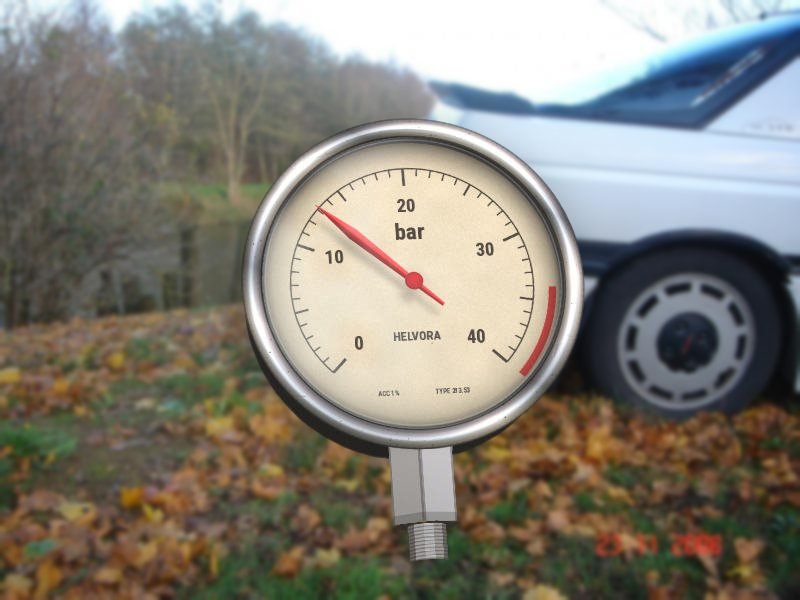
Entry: 13 bar
